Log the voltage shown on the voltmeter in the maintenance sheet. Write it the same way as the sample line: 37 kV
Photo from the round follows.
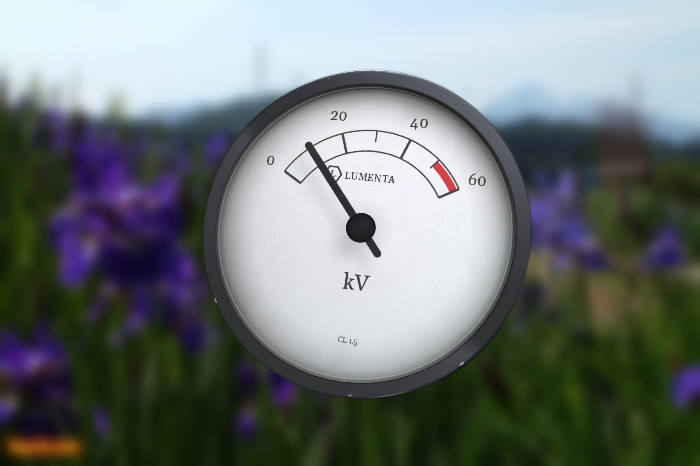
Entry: 10 kV
